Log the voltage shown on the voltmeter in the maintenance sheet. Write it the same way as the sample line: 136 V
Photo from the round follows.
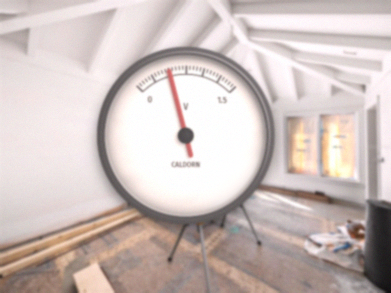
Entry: 0.5 V
